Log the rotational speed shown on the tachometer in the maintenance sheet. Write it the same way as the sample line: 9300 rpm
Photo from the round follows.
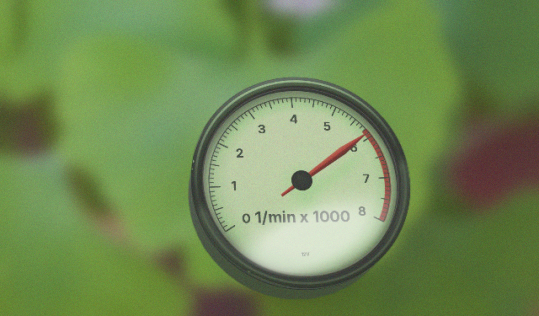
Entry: 5900 rpm
